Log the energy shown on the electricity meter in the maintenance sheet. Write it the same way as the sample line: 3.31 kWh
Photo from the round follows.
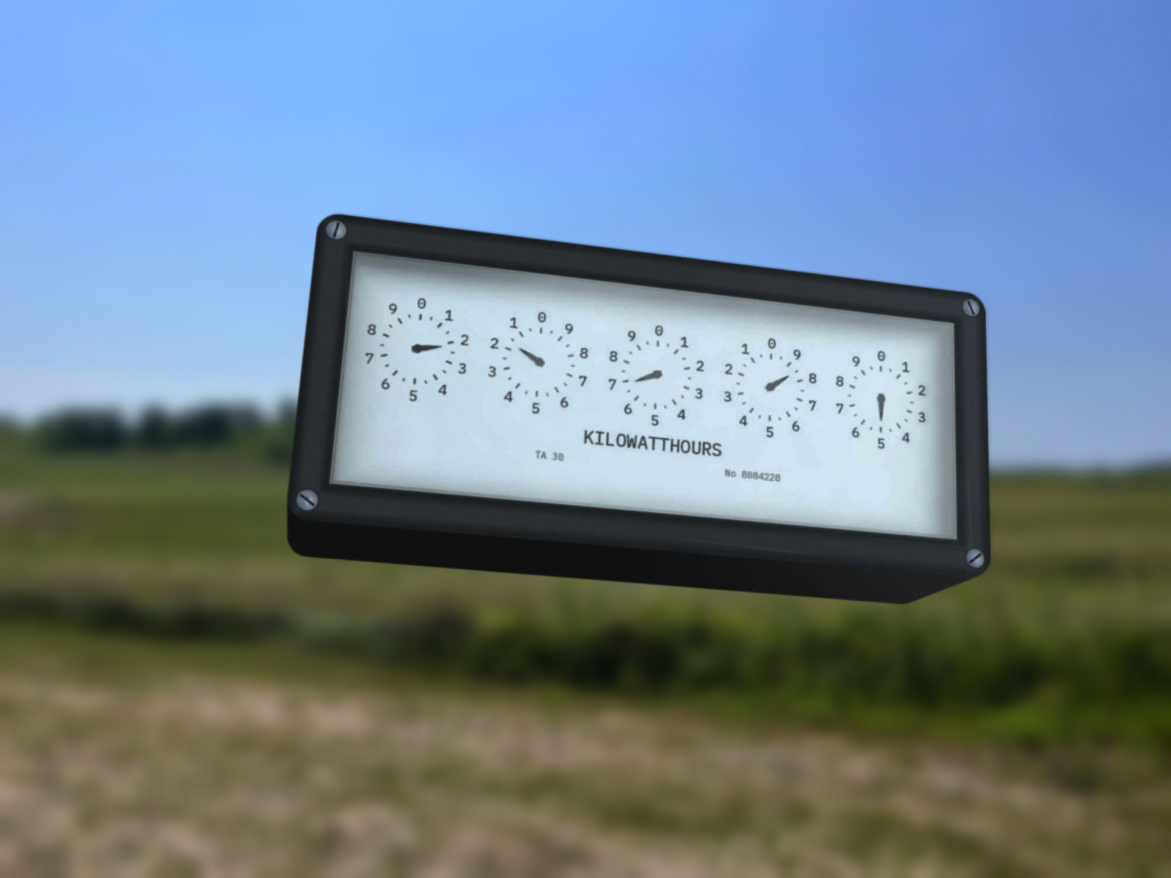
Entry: 21685 kWh
